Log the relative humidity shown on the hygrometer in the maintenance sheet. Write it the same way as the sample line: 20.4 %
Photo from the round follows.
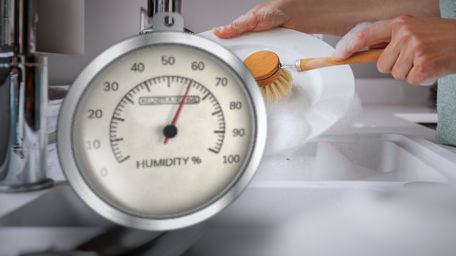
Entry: 60 %
